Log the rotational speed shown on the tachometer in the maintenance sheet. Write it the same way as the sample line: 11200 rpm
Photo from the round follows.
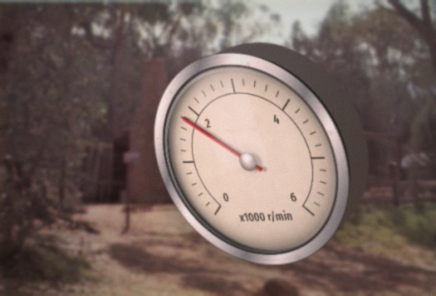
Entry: 1800 rpm
